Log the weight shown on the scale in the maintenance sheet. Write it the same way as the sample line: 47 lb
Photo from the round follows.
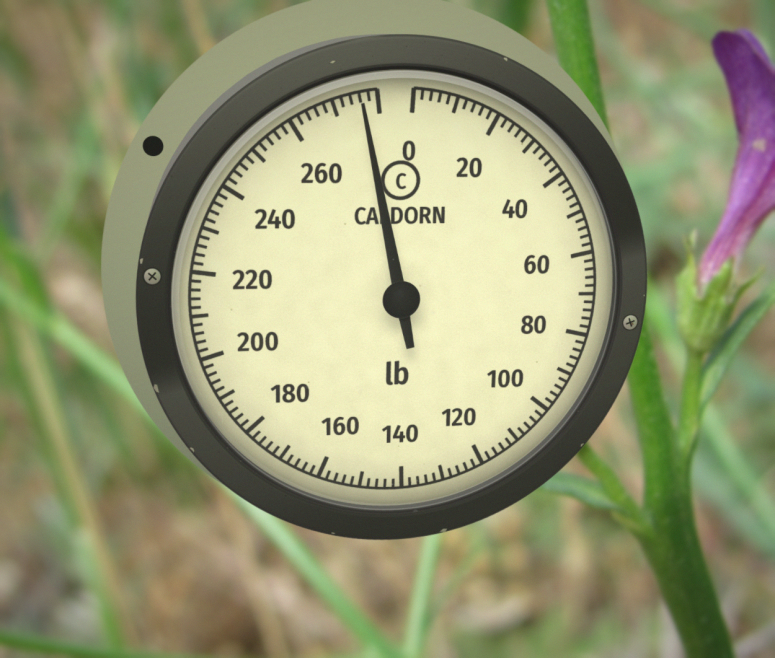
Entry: 276 lb
